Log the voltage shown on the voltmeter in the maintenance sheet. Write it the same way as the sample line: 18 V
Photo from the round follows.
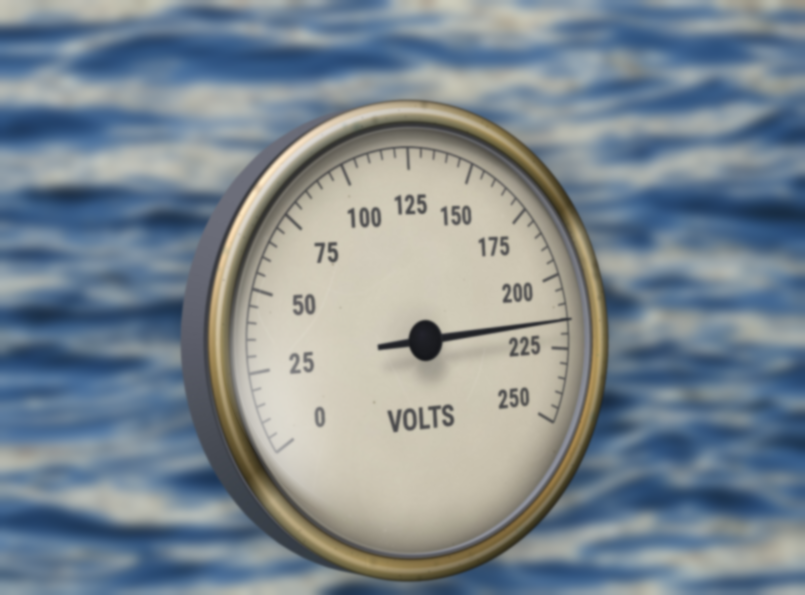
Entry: 215 V
